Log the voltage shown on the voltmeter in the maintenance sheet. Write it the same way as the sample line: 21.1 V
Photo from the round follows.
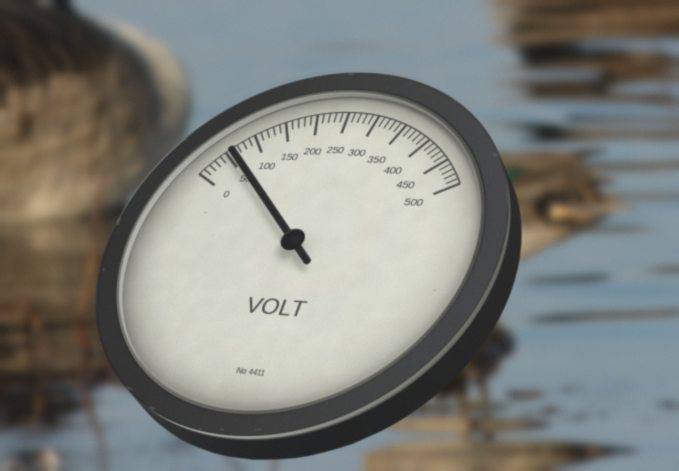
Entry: 60 V
